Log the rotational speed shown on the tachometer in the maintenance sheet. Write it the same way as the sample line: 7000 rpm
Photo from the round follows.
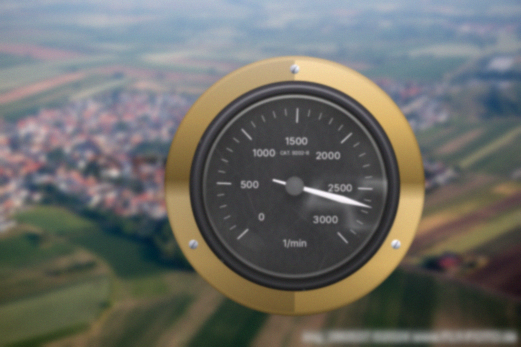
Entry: 2650 rpm
